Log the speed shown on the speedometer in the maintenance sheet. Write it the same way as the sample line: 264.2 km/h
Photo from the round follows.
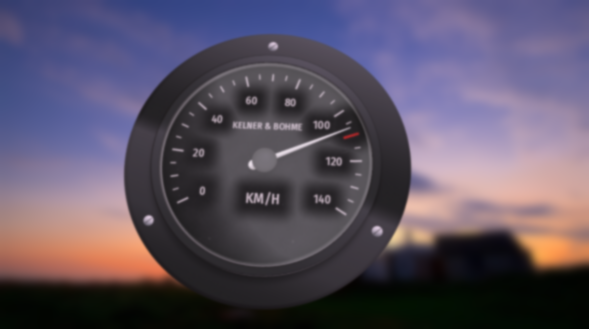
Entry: 107.5 km/h
